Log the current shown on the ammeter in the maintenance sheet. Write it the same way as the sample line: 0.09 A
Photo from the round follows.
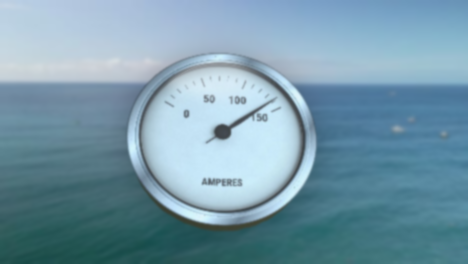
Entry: 140 A
